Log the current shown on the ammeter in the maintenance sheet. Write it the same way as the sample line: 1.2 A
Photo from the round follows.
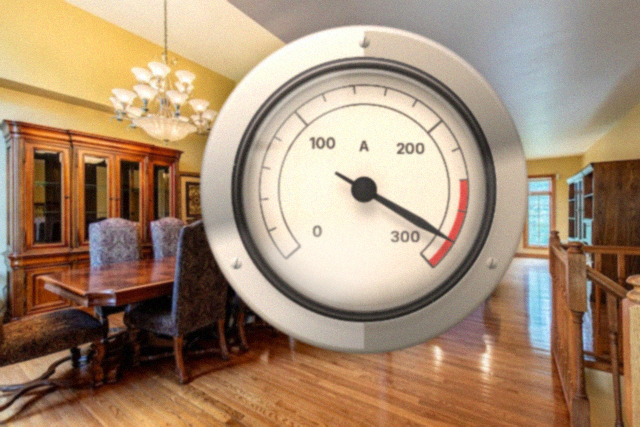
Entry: 280 A
